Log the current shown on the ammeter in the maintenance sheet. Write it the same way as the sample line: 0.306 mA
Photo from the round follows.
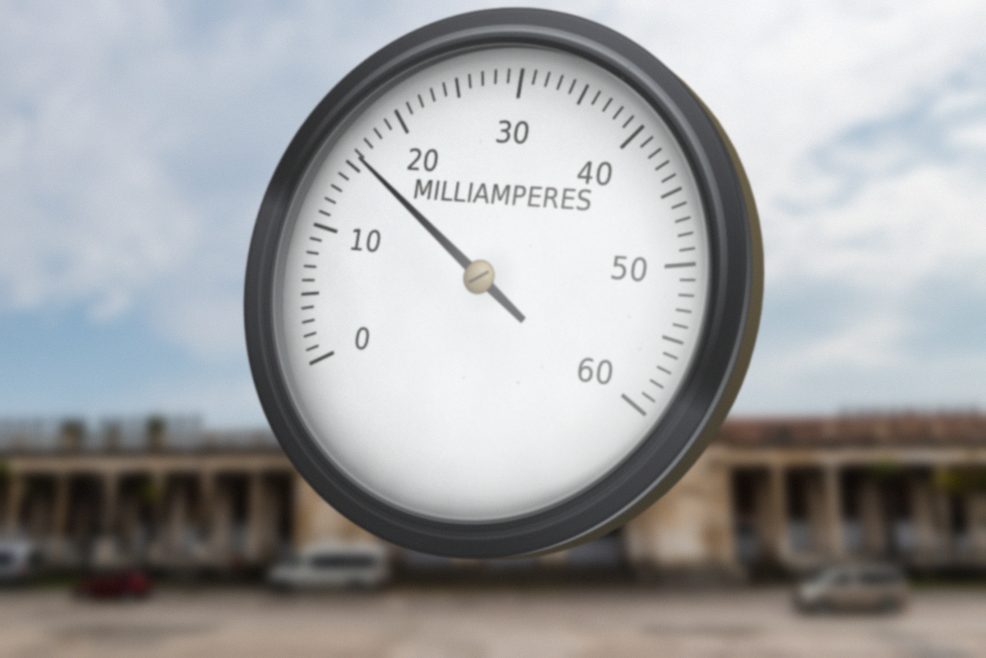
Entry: 16 mA
